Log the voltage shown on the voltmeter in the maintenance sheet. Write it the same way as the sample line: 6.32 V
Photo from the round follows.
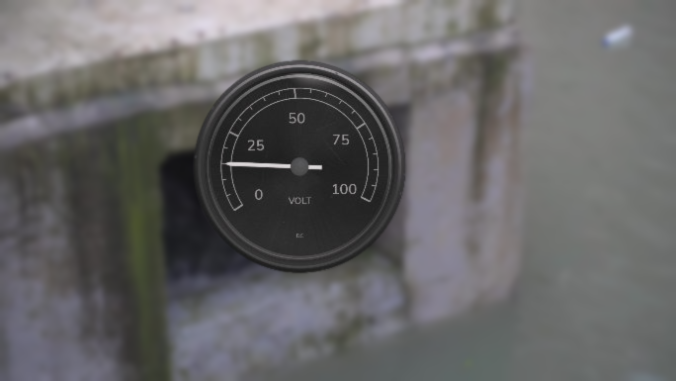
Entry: 15 V
